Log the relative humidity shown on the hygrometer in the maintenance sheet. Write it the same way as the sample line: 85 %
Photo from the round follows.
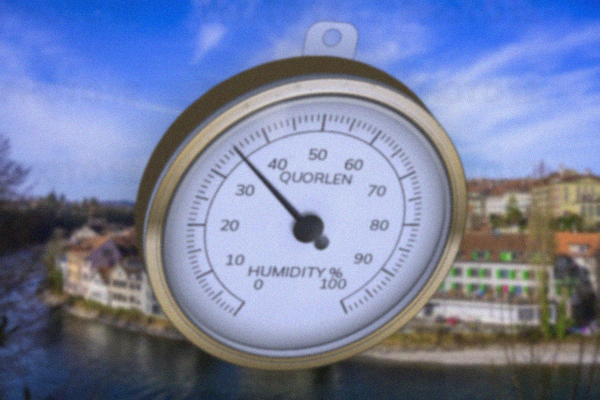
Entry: 35 %
